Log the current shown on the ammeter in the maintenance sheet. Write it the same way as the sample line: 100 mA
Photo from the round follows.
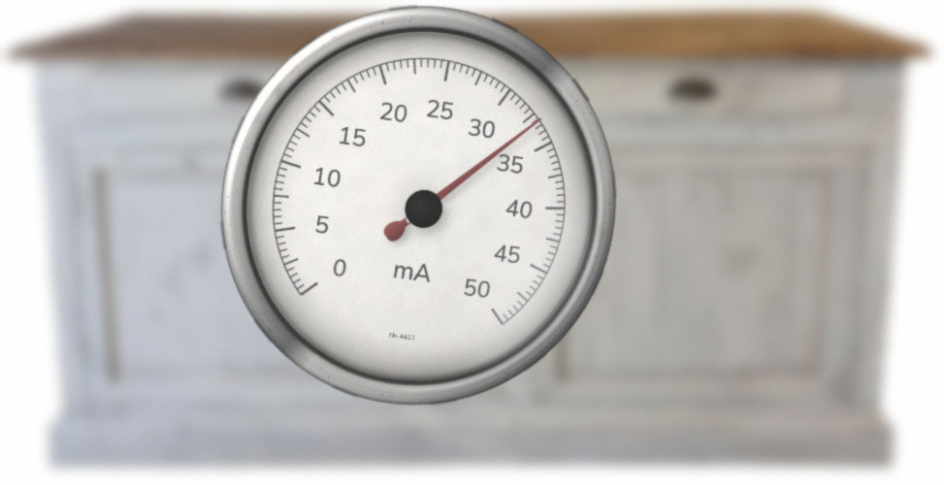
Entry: 33 mA
